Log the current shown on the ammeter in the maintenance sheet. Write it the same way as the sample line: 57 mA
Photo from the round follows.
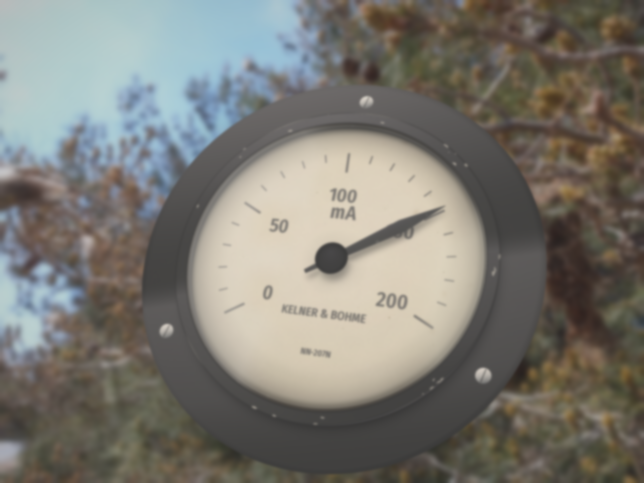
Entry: 150 mA
